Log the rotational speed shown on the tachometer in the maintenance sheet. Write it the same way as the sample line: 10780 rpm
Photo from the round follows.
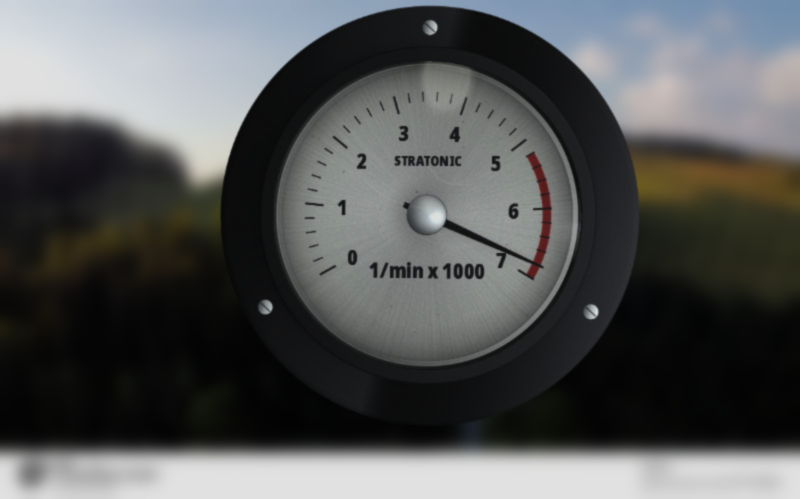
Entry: 6800 rpm
